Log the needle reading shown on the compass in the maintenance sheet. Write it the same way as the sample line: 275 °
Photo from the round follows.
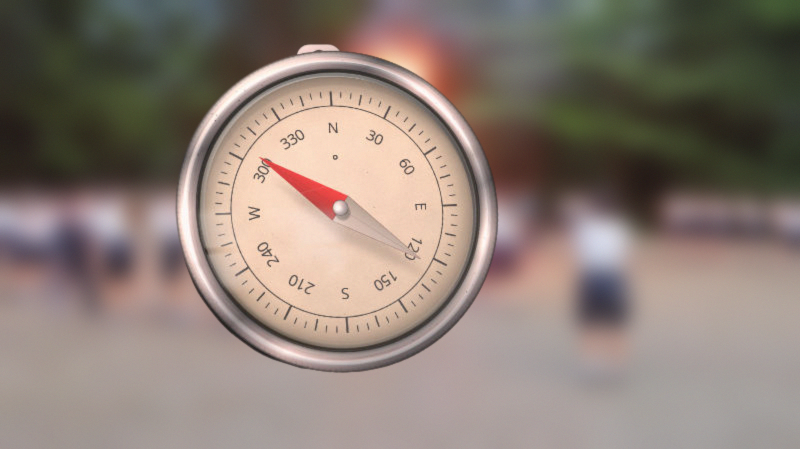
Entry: 305 °
